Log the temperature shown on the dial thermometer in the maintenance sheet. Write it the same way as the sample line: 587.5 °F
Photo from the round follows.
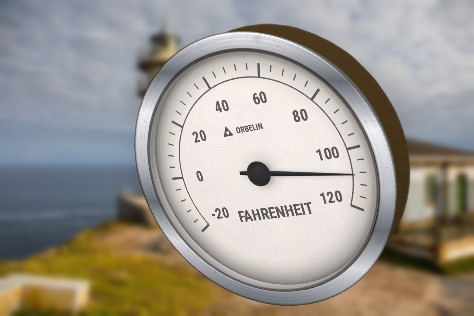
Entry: 108 °F
